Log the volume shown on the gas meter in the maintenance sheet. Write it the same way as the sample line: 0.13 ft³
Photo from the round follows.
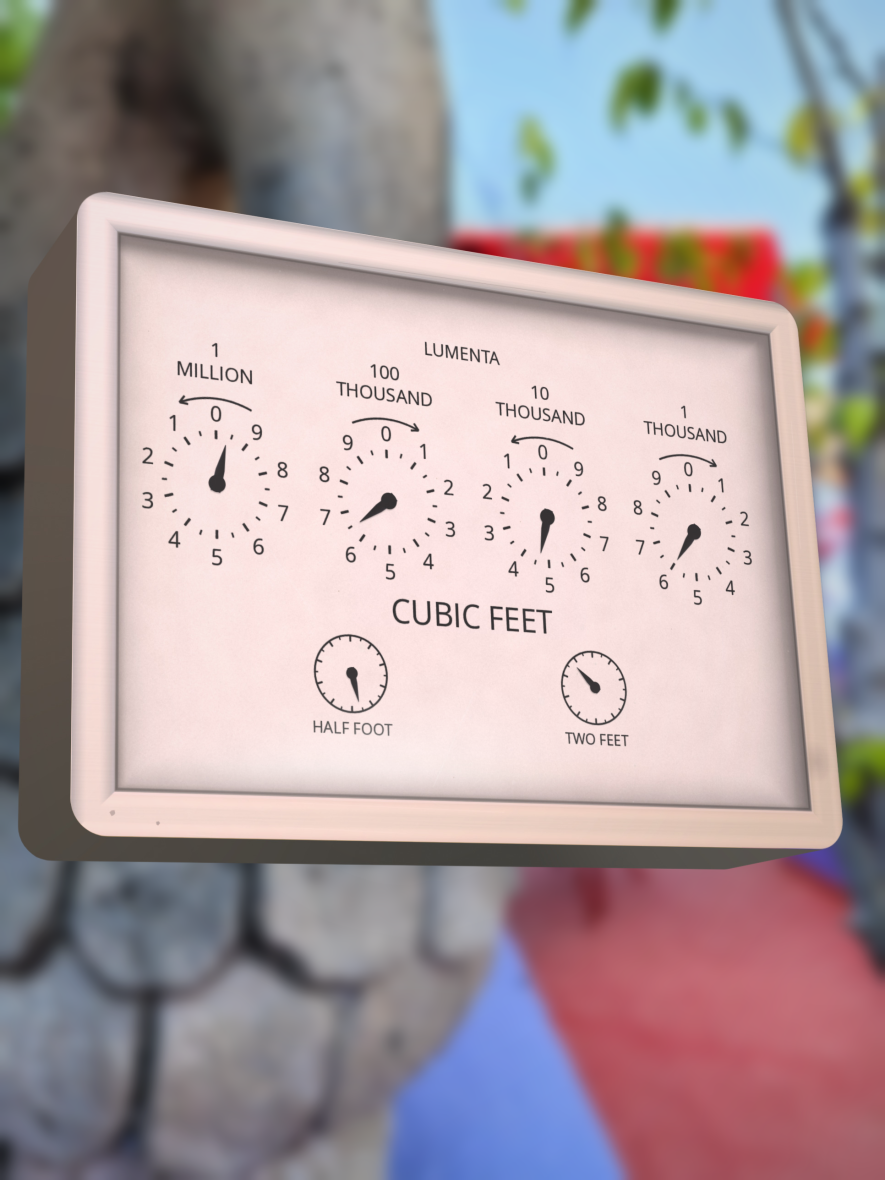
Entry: 964600 ft³
